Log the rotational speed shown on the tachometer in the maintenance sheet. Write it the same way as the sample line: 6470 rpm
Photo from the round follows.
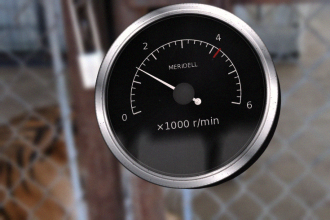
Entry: 1400 rpm
